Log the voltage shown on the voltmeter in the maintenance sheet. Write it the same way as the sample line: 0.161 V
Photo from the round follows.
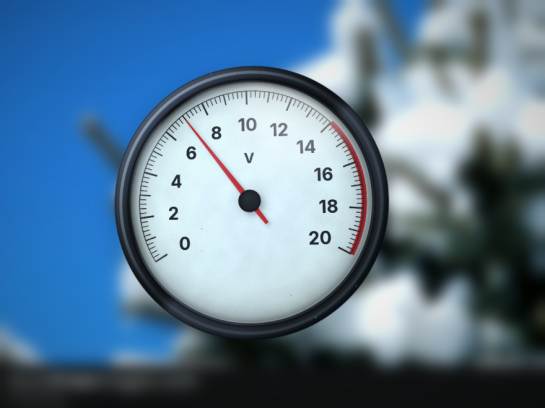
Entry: 7 V
